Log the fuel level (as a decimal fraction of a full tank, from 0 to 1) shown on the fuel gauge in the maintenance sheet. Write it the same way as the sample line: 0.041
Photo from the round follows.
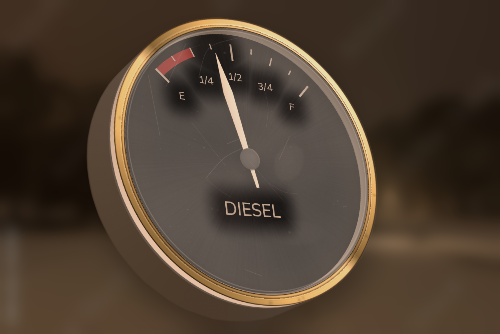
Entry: 0.375
